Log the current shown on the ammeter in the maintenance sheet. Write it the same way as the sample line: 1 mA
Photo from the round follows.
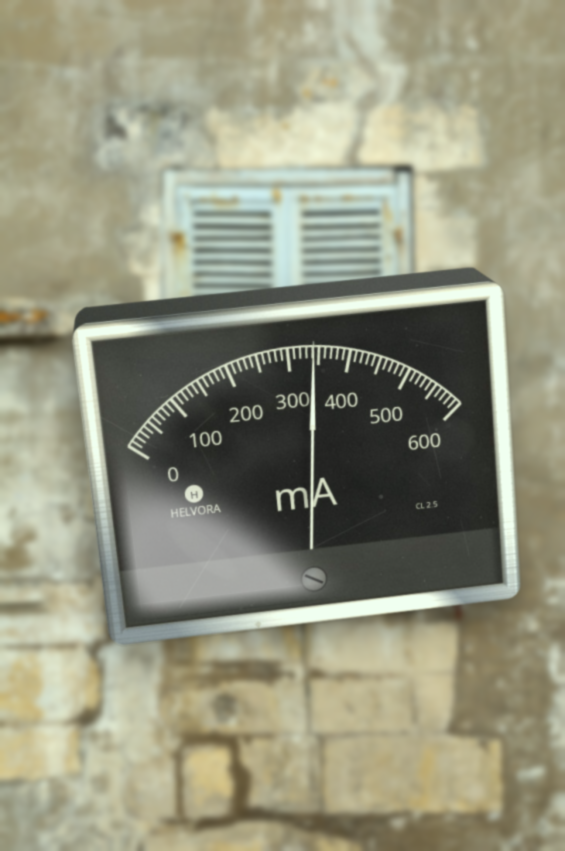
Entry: 340 mA
